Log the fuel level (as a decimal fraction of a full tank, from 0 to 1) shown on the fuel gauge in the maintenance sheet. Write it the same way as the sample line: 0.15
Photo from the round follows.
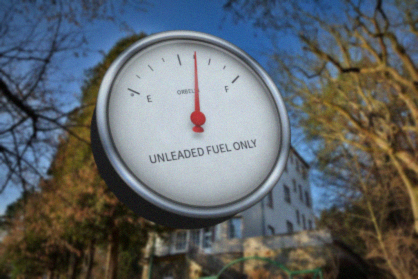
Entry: 0.625
